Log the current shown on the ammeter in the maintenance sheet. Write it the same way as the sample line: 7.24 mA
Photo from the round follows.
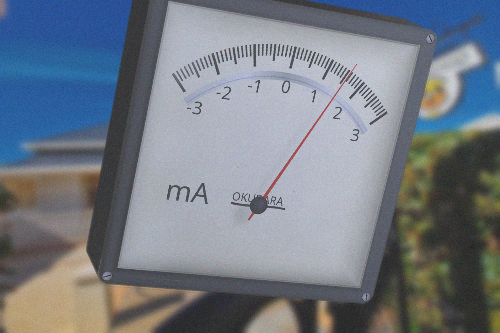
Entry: 1.5 mA
